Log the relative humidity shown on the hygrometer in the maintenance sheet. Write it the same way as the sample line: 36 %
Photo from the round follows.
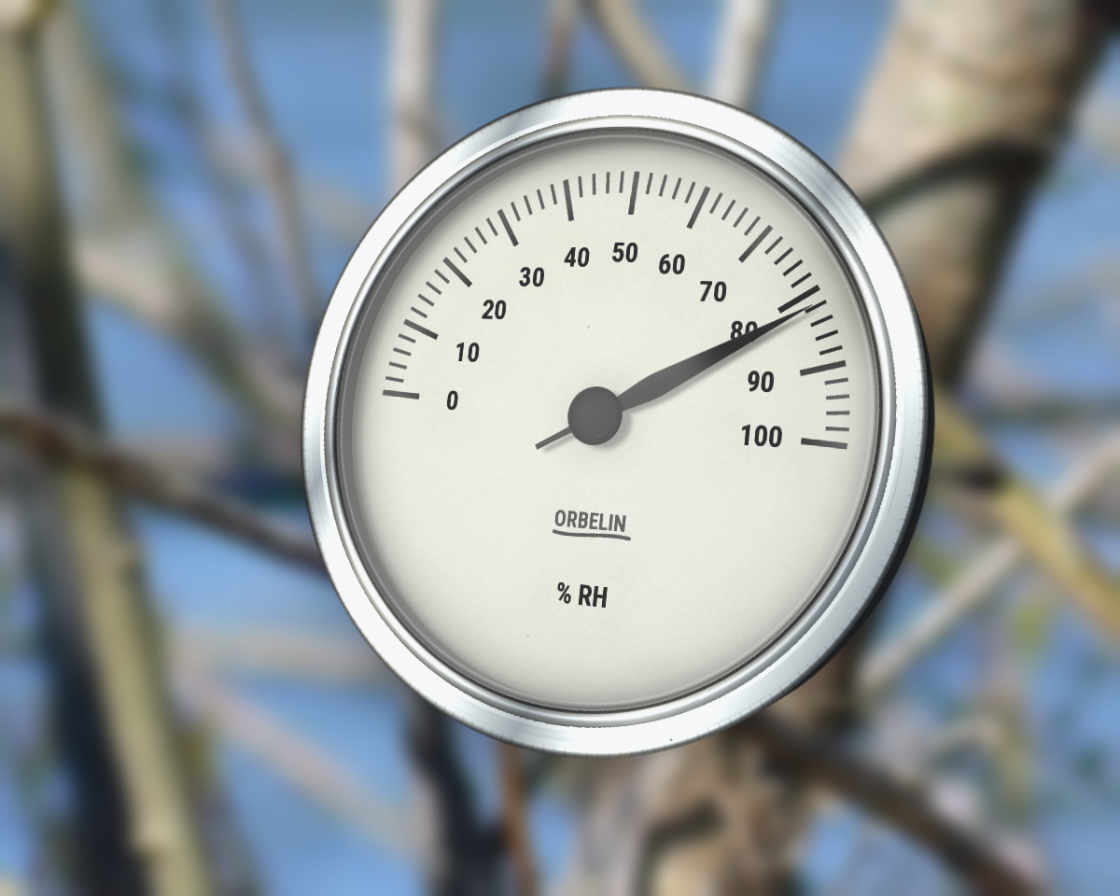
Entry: 82 %
